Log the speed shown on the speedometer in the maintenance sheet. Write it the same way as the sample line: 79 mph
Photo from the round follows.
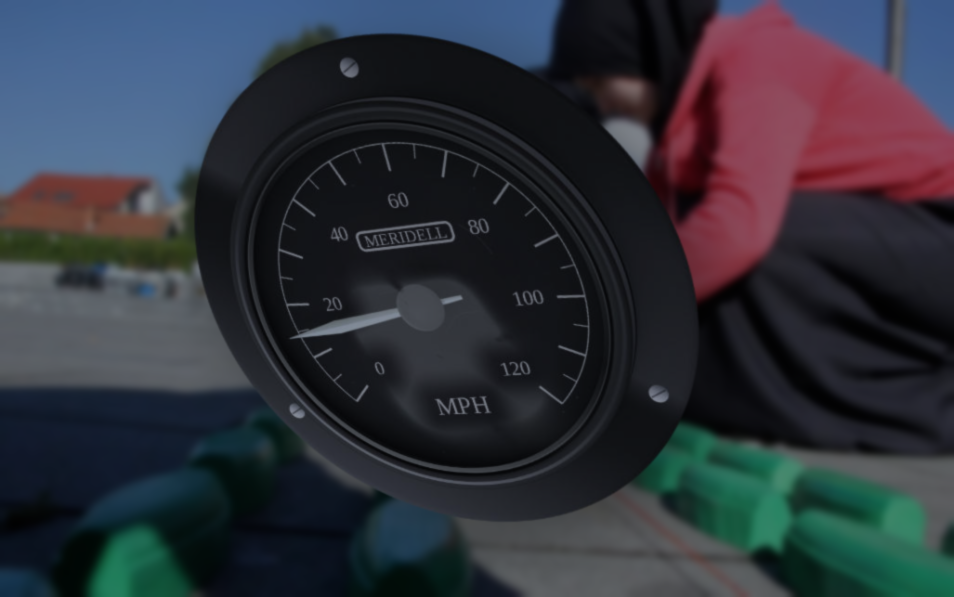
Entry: 15 mph
